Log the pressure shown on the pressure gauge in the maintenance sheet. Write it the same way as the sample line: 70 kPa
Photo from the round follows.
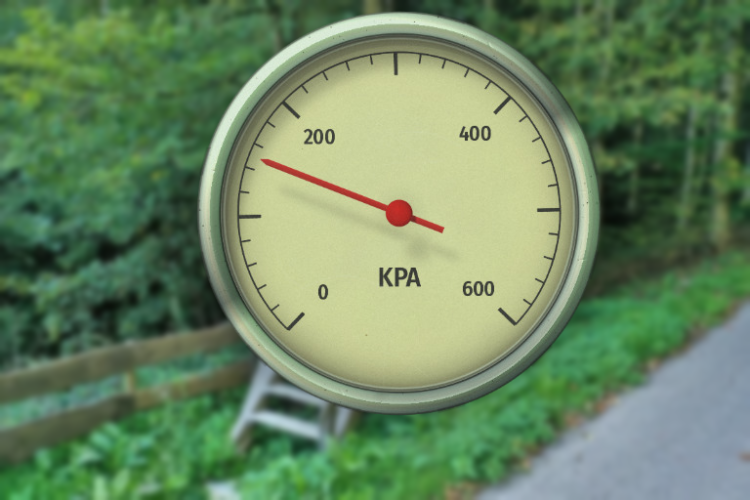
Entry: 150 kPa
